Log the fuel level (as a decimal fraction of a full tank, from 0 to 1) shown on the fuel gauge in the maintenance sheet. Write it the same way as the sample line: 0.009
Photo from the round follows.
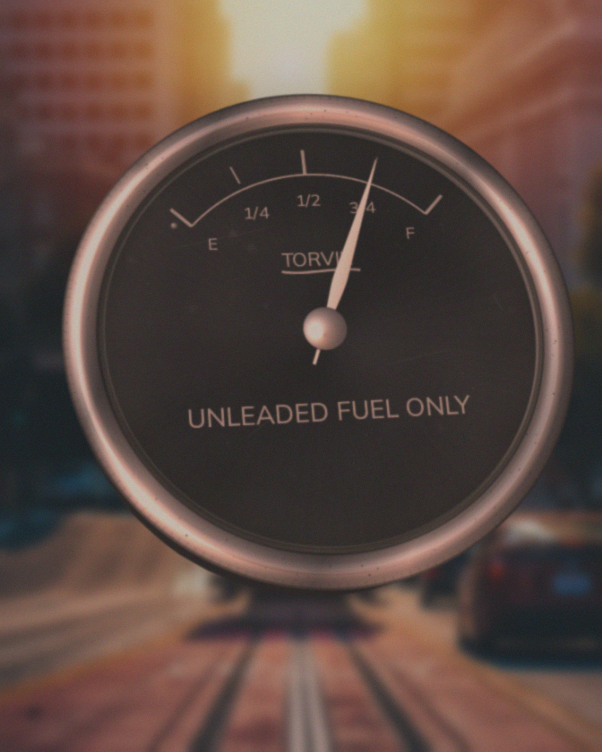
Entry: 0.75
